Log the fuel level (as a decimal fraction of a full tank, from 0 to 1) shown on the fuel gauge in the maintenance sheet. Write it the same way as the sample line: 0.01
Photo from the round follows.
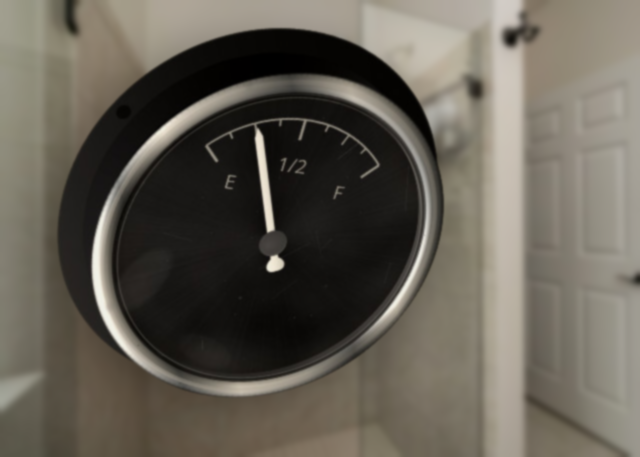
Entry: 0.25
